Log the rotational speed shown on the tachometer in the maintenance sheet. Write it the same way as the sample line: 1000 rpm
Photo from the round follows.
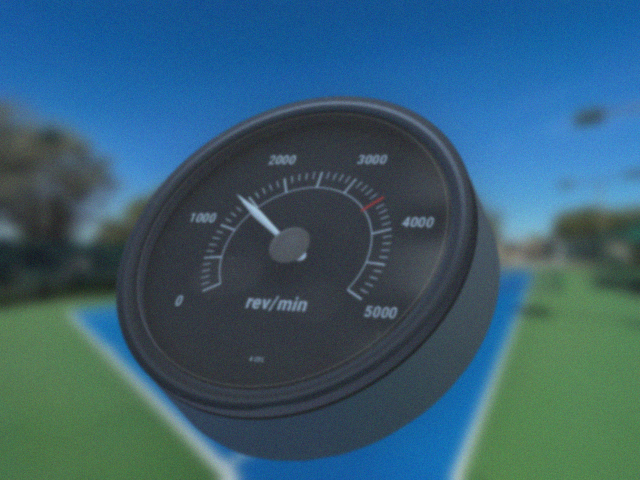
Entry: 1400 rpm
